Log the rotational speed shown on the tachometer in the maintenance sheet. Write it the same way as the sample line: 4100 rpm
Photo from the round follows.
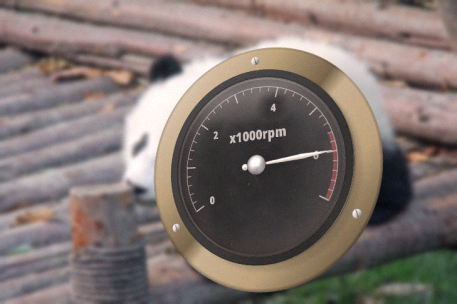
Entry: 6000 rpm
